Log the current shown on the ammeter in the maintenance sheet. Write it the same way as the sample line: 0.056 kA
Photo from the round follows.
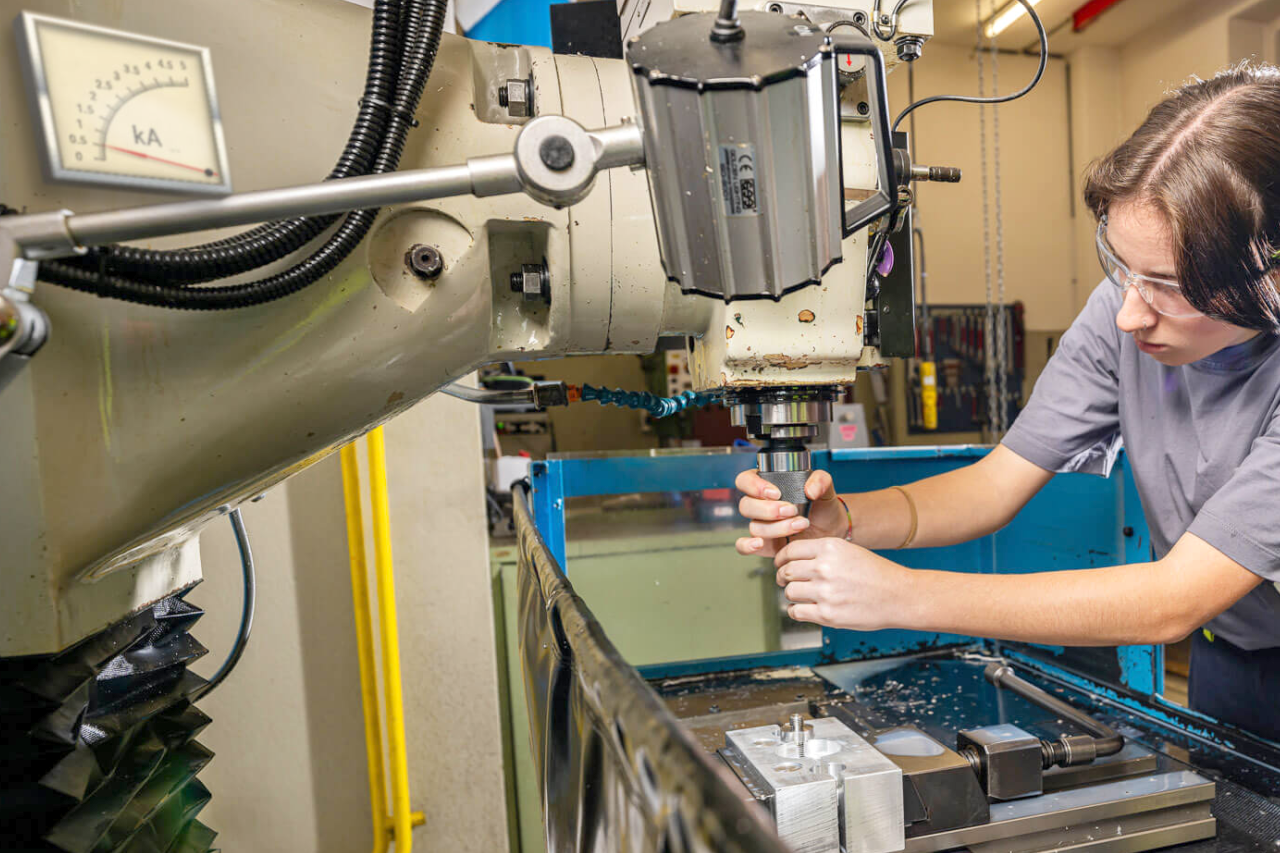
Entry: 0.5 kA
